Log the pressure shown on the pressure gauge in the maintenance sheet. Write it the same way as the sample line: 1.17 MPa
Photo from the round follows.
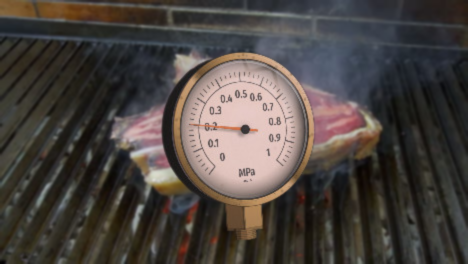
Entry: 0.2 MPa
